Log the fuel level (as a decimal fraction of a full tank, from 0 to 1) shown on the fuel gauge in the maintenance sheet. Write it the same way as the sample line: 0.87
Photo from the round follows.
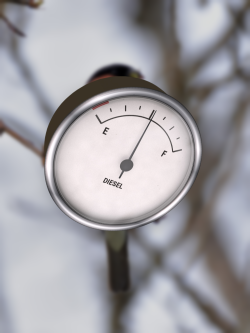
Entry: 0.5
